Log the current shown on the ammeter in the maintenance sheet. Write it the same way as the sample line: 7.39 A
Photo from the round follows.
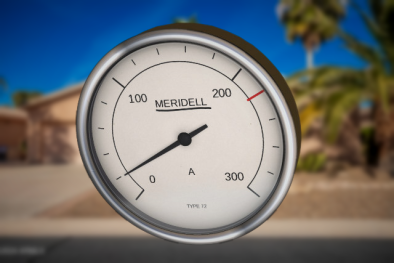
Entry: 20 A
